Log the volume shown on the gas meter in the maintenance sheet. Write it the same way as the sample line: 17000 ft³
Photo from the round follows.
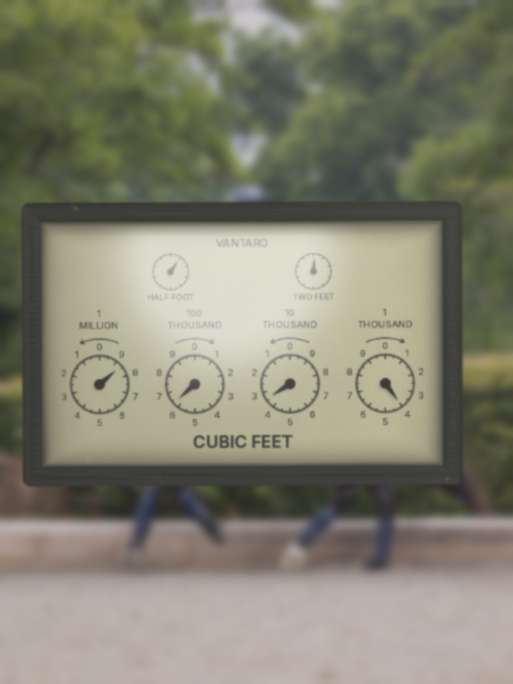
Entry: 863400 ft³
